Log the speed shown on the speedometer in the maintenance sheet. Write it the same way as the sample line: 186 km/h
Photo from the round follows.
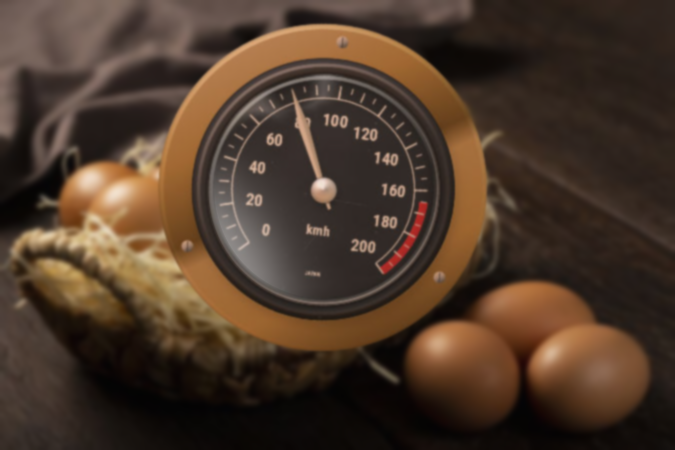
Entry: 80 km/h
